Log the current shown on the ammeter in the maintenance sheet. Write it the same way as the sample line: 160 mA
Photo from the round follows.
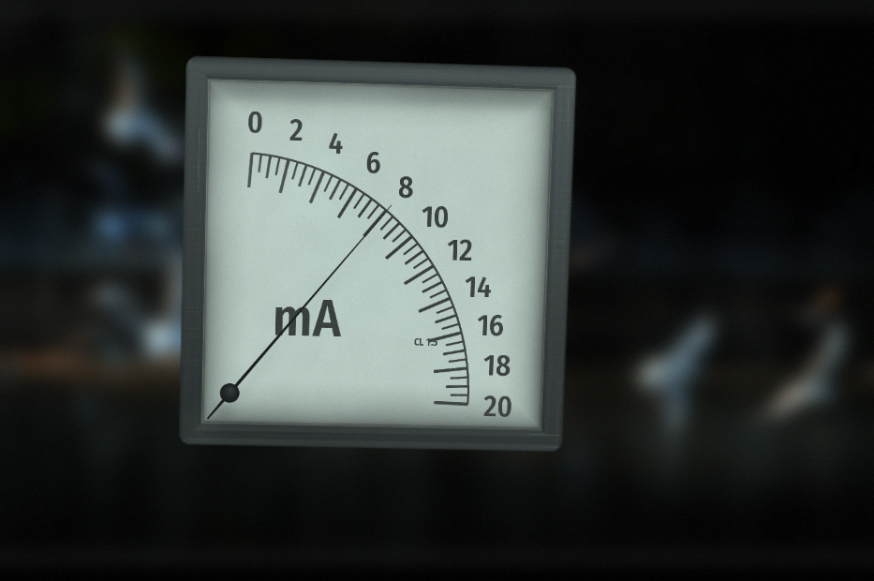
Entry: 8 mA
